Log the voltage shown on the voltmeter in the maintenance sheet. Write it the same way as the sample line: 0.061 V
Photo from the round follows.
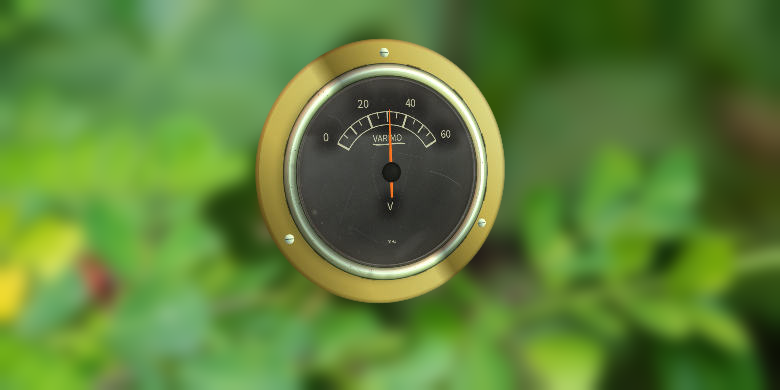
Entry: 30 V
